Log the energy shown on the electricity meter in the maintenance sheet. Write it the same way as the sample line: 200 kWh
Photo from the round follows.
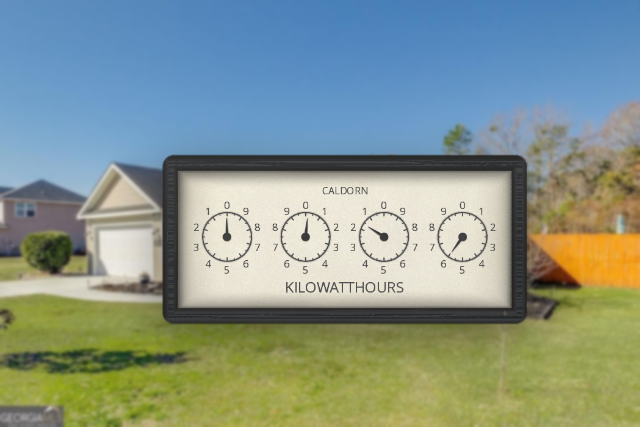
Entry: 16 kWh
